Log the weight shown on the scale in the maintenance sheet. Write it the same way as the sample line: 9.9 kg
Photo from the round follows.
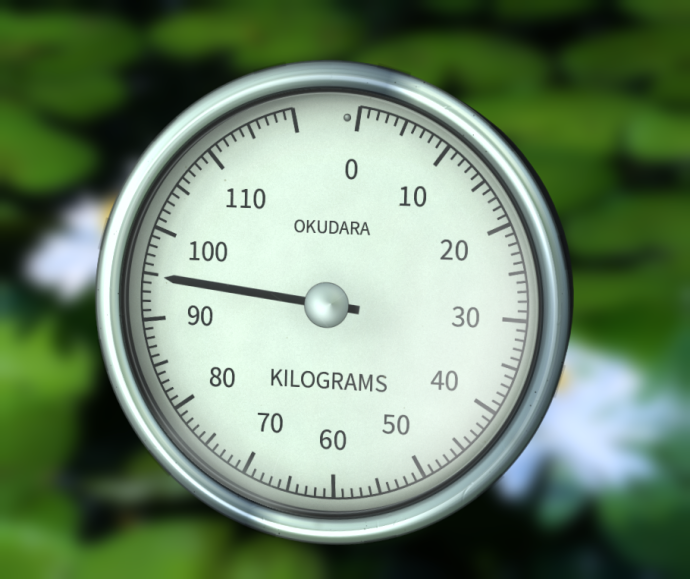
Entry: 95 kg
